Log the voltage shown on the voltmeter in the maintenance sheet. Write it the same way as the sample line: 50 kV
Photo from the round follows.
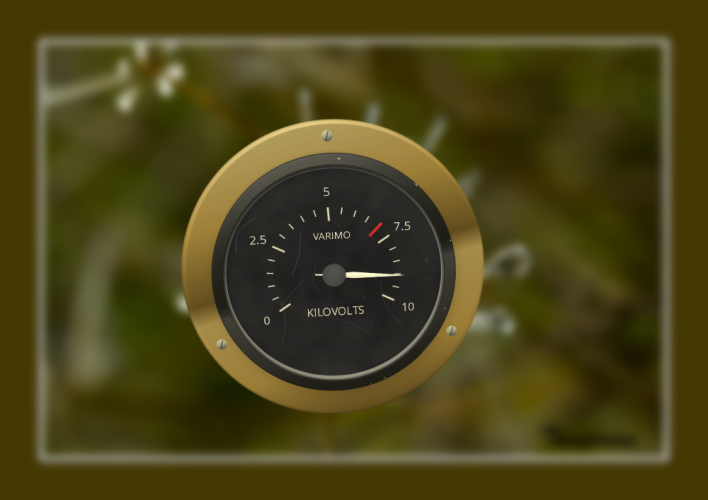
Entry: 9 kV
